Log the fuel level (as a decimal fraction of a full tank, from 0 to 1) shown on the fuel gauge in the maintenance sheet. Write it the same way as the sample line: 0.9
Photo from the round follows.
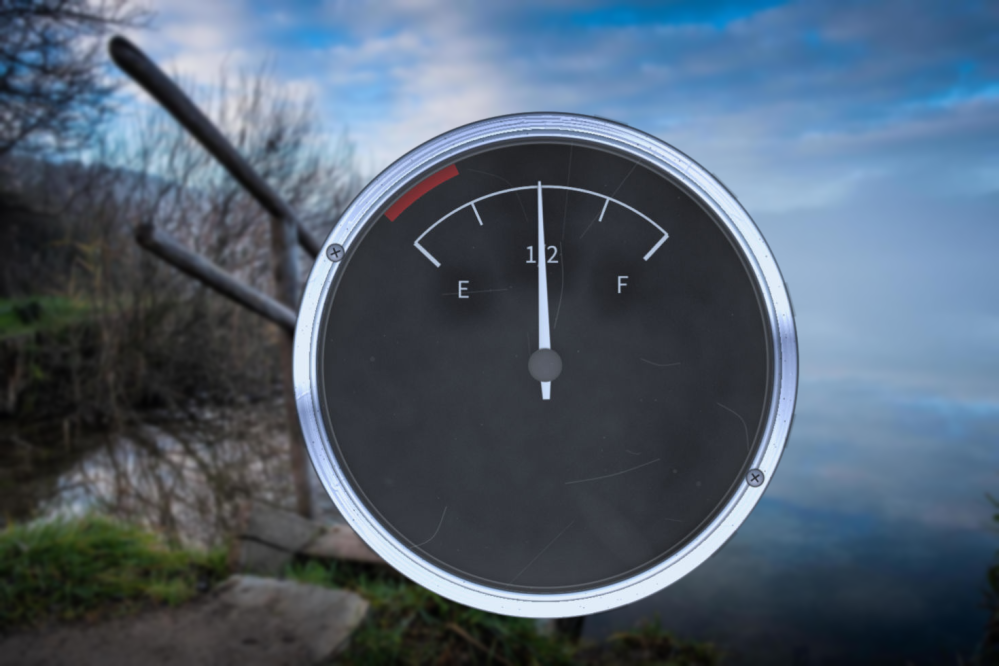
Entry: 0.5
